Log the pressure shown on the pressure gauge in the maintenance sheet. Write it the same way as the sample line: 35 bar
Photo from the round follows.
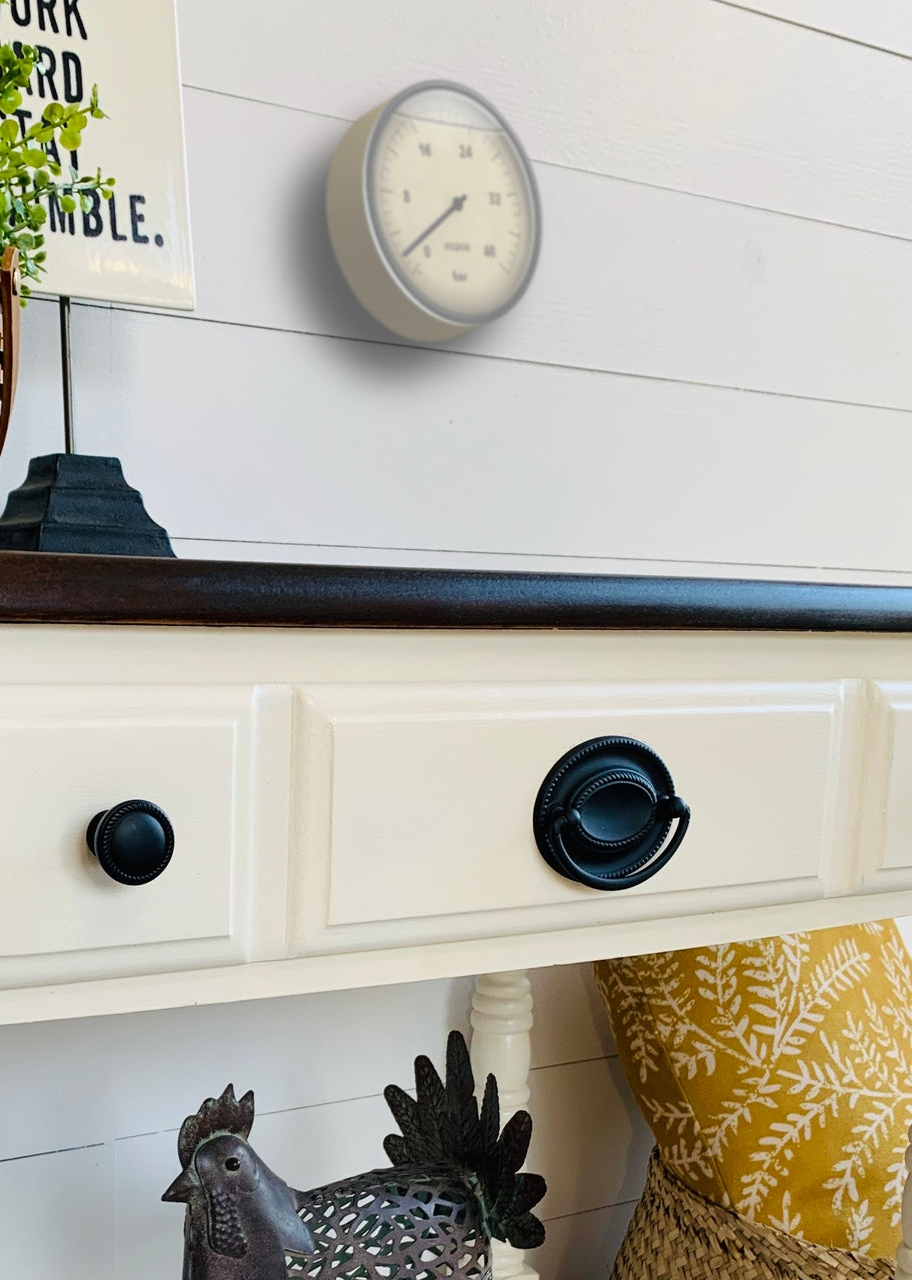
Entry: 2 bar
